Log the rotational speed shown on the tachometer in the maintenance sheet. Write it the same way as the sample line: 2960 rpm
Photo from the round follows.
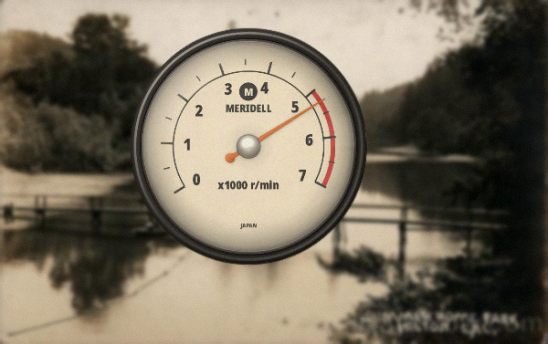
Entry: 5250 rpm
